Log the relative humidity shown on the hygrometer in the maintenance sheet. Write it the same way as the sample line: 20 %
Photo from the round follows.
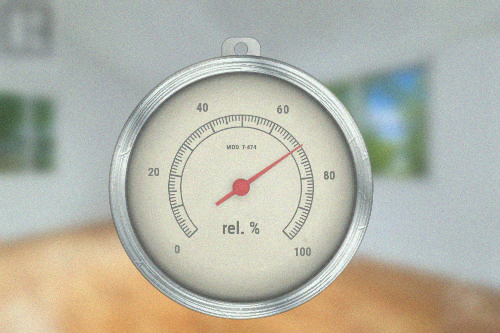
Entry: 70 %
